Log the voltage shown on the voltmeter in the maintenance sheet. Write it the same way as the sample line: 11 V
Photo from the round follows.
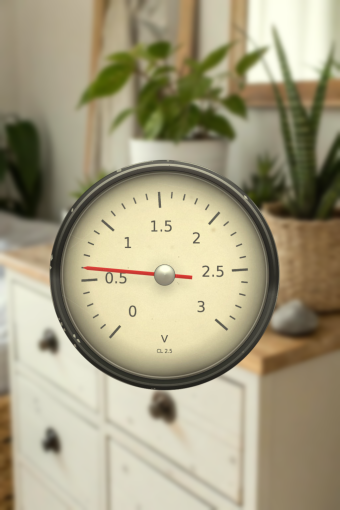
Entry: 0.6 V
